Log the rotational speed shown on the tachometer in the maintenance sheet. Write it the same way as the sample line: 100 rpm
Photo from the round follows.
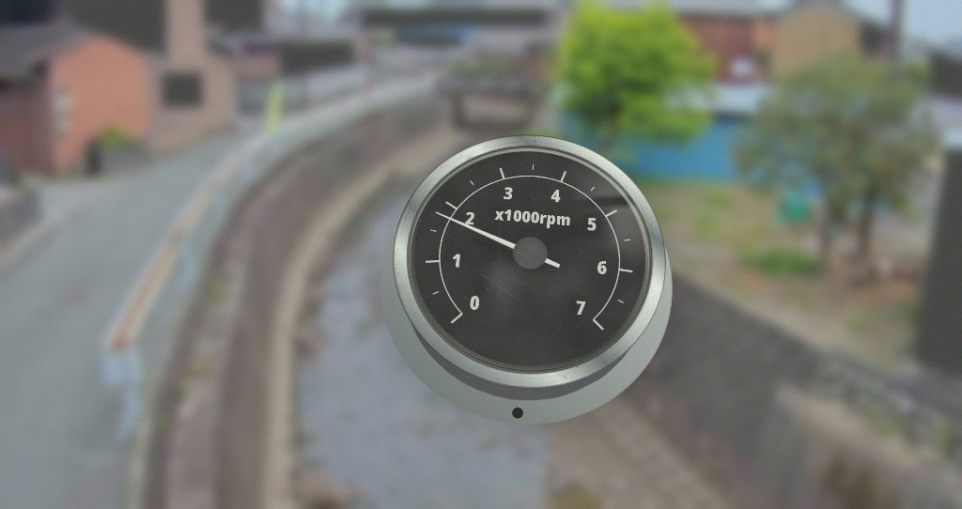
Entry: 1750 rpm
